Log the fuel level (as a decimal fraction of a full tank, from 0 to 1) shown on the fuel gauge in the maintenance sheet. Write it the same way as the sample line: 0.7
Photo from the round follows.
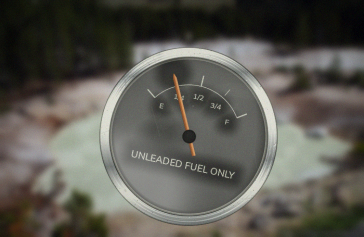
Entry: 0.25
